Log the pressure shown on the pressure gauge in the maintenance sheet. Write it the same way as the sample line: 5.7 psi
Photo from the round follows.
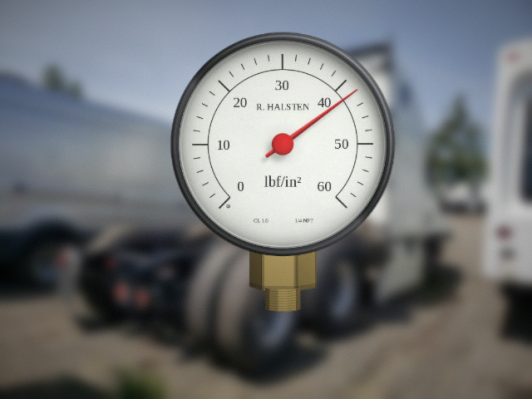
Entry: 42 psi
